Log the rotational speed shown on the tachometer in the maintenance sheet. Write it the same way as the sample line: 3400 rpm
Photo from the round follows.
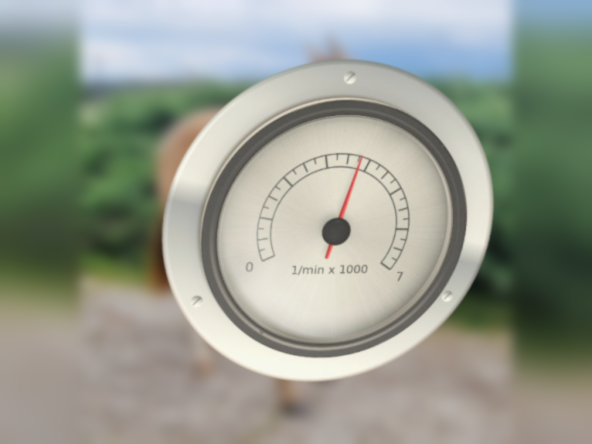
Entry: 3750 rpm
